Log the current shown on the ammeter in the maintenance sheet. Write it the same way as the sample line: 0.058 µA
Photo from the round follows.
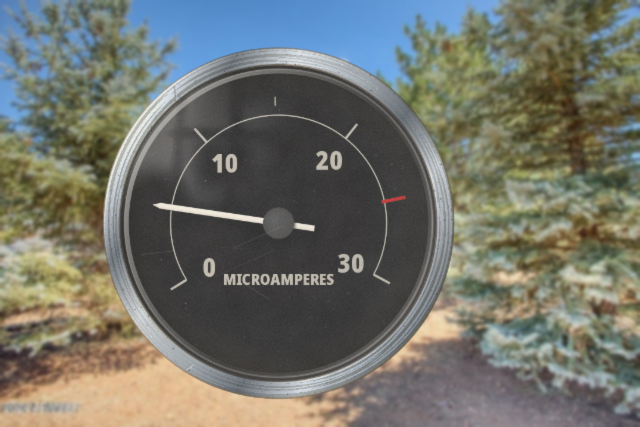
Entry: 5 µA
